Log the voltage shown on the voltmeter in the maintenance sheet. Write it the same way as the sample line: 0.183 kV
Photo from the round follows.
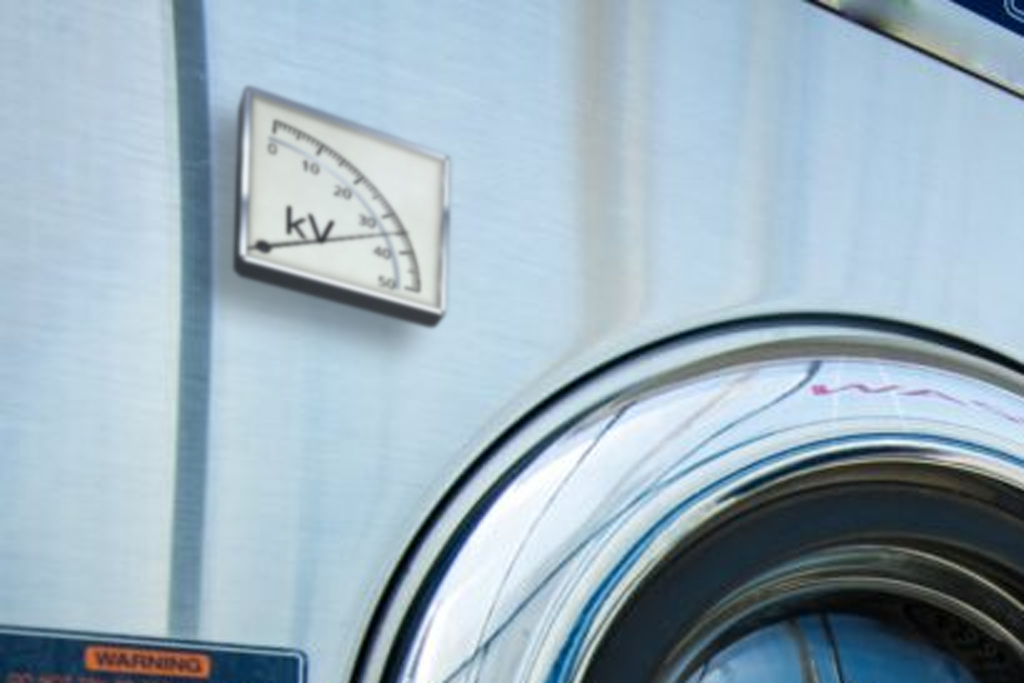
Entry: 35 kV
